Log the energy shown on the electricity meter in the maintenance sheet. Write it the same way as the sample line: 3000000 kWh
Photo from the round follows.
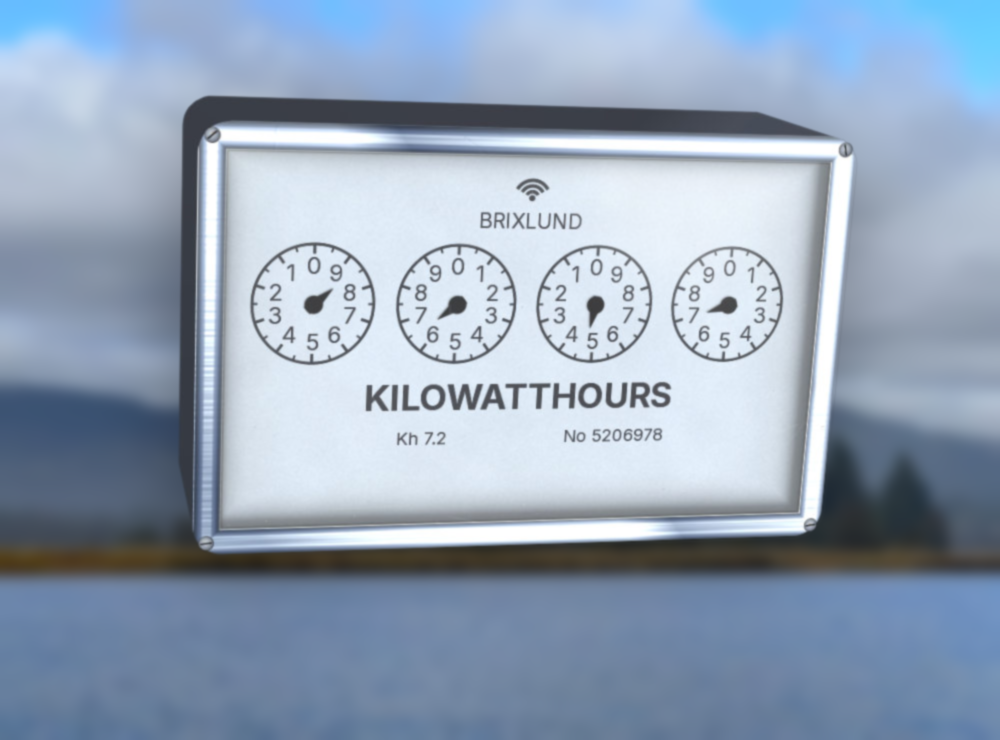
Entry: 8647 kWh
